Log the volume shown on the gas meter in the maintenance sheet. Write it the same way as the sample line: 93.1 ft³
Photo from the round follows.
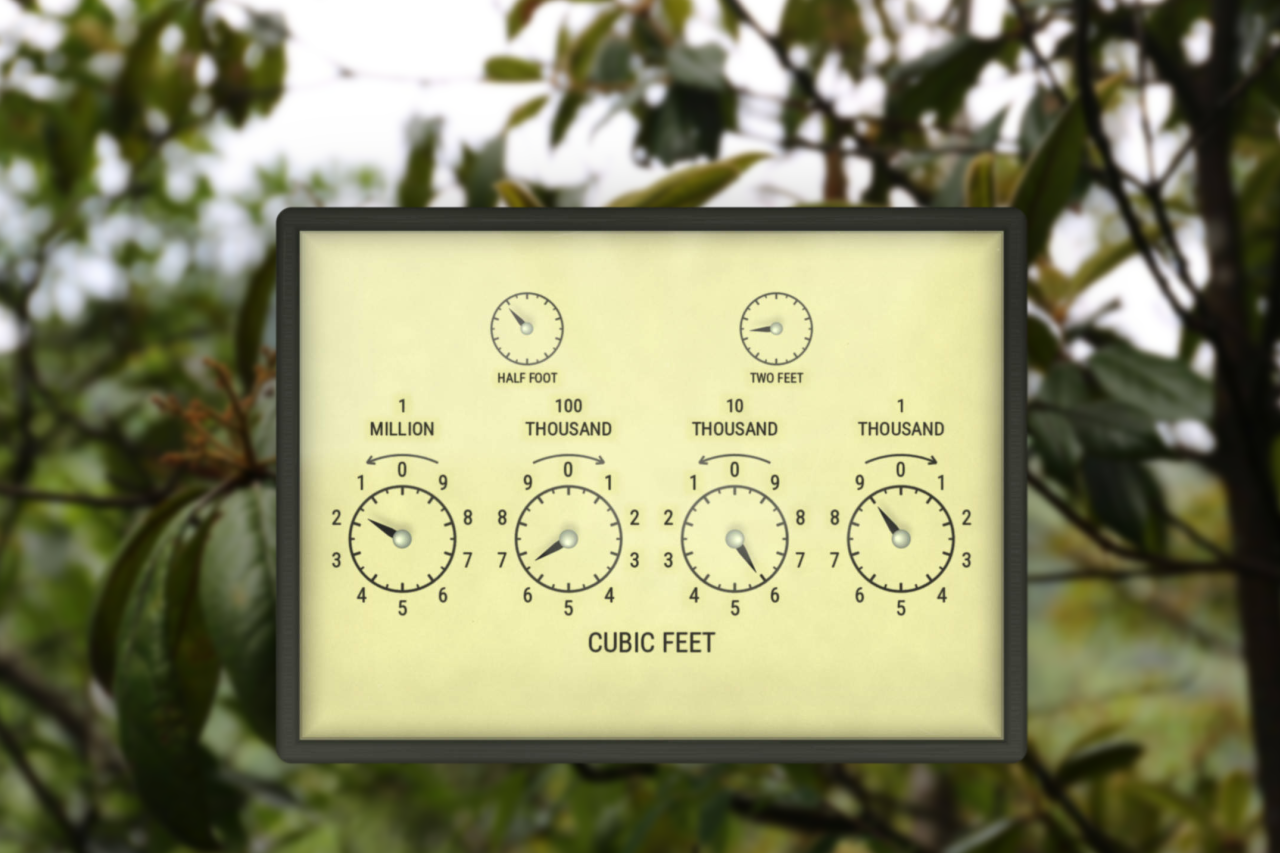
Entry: 165900 ft³
